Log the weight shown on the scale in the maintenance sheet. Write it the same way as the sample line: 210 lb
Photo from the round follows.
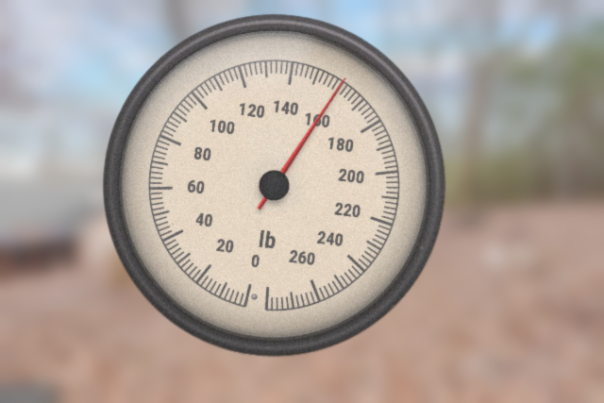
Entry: 160 lb
